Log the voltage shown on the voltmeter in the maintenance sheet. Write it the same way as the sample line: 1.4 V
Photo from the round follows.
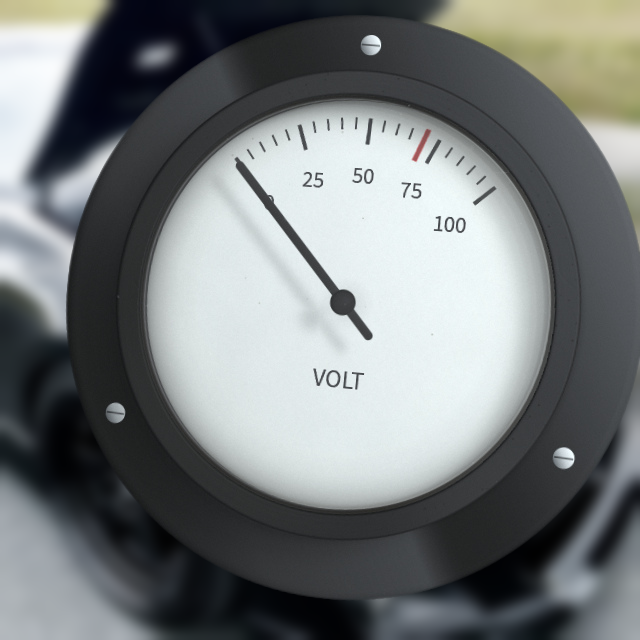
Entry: 0 V
